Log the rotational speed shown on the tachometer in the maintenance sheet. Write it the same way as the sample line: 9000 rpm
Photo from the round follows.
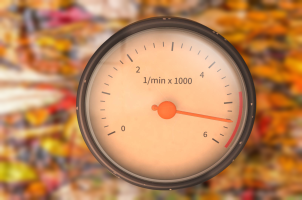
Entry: 5400 rpm
